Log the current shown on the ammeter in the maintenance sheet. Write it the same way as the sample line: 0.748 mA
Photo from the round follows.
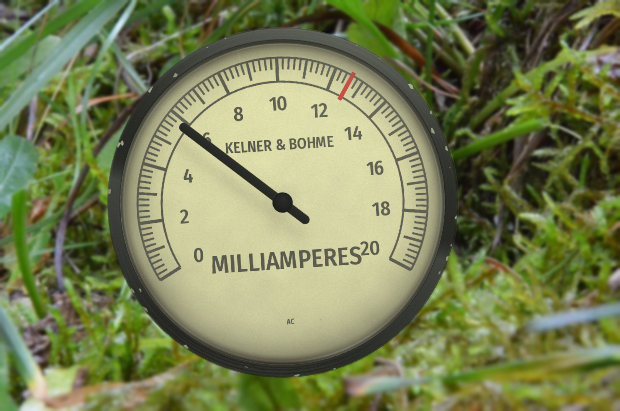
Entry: 5.8 mA
